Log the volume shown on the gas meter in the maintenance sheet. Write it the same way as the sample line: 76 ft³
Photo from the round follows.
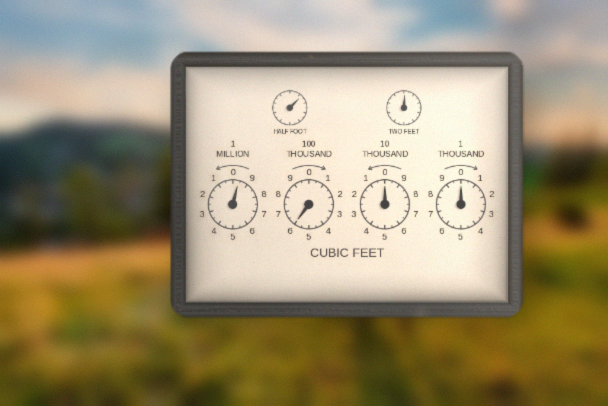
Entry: 960000 ft³
